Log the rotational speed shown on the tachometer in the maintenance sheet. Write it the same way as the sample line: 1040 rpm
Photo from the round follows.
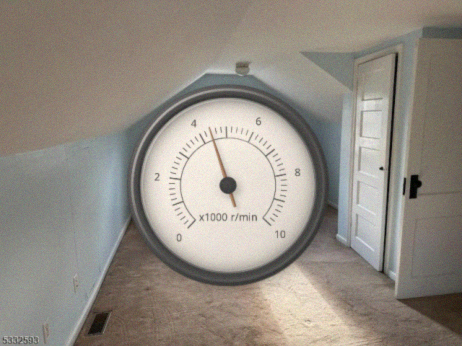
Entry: 4400 rpm
